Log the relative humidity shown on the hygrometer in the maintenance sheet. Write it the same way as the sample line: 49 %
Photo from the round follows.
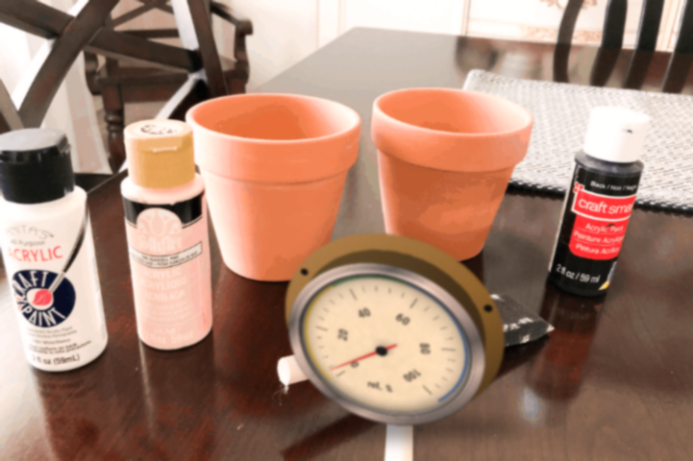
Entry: 4 %
